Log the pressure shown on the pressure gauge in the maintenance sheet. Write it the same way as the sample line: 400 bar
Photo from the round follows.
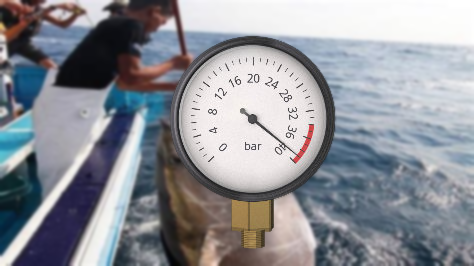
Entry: 39 bar
